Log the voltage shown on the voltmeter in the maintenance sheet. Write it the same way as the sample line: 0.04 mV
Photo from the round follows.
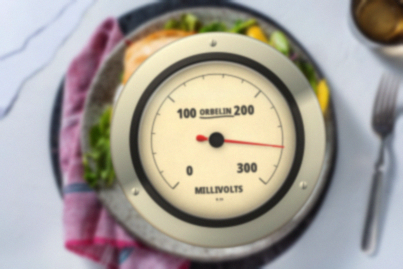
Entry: 260 mV
